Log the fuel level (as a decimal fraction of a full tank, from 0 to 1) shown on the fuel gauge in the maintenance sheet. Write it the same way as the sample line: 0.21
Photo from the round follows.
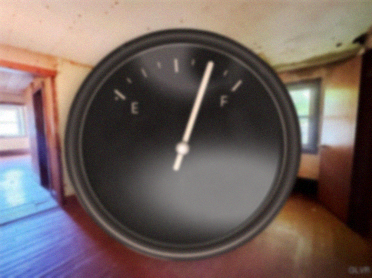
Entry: 0.75
